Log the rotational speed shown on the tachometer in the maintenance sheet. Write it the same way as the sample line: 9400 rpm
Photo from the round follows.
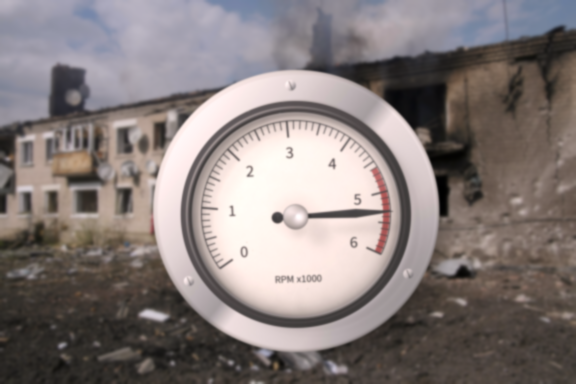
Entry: 5300 rpm
